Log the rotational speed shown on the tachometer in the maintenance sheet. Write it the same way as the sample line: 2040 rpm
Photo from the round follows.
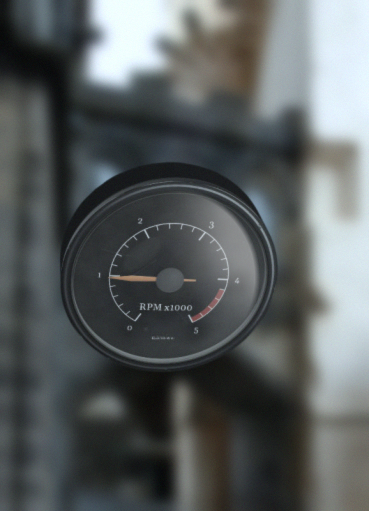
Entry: 1000 rpm
